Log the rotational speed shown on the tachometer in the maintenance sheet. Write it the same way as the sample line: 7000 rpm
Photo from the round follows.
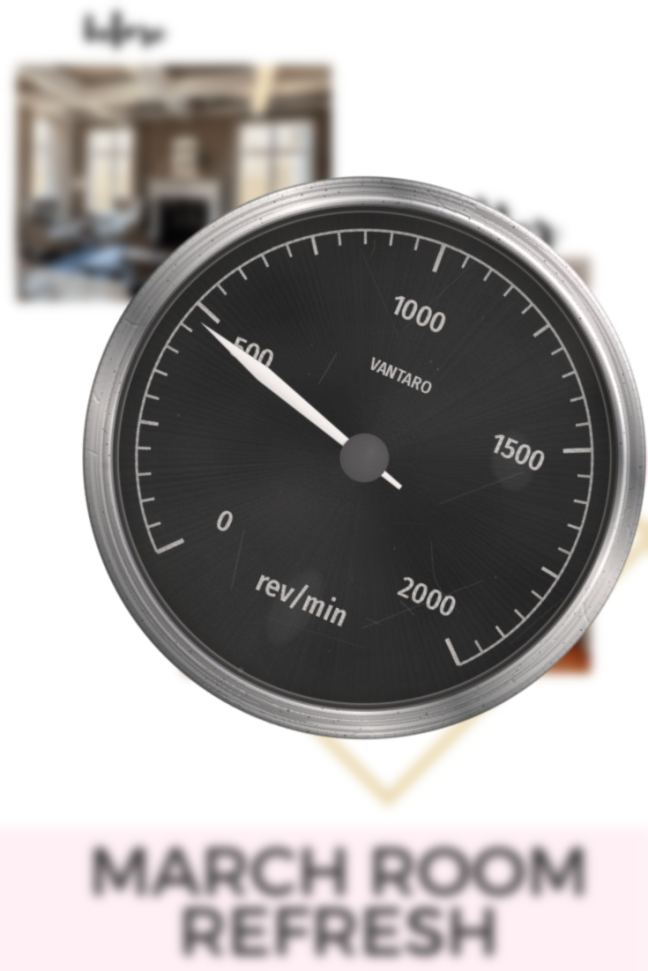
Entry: 475 rpm
